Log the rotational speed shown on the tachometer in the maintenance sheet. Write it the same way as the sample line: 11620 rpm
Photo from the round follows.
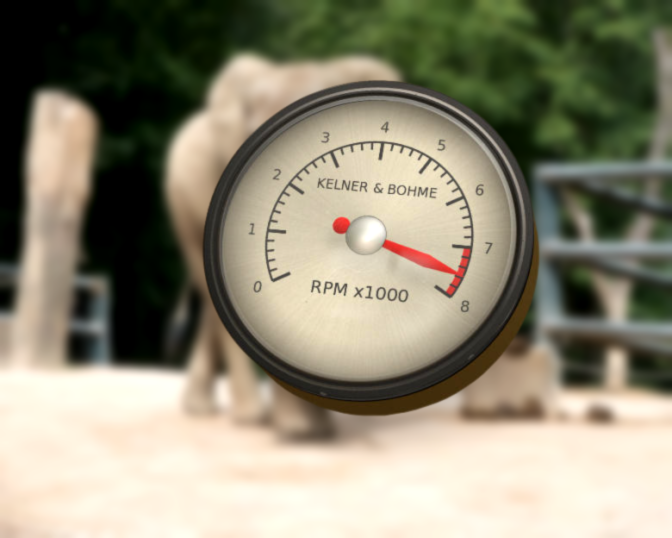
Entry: 7600 rpm
